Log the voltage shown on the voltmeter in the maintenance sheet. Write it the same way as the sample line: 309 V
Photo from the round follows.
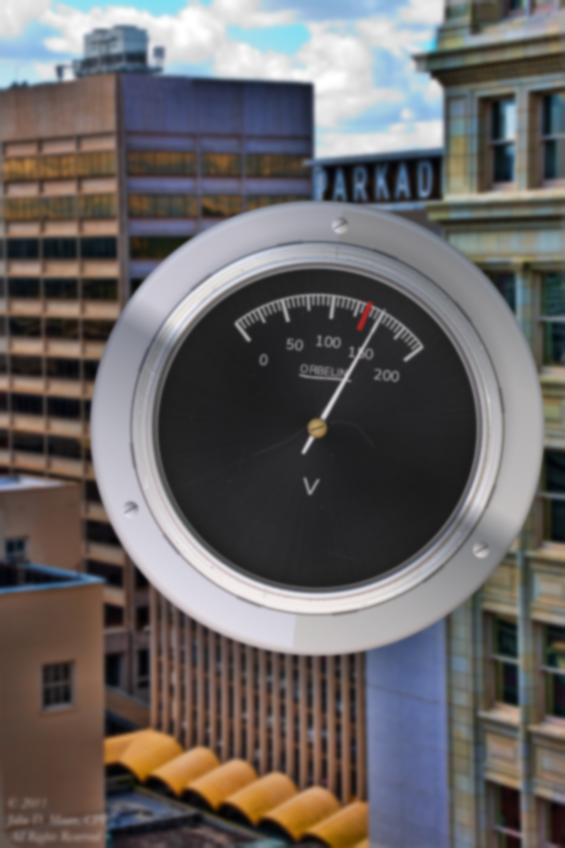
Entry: 150 V
